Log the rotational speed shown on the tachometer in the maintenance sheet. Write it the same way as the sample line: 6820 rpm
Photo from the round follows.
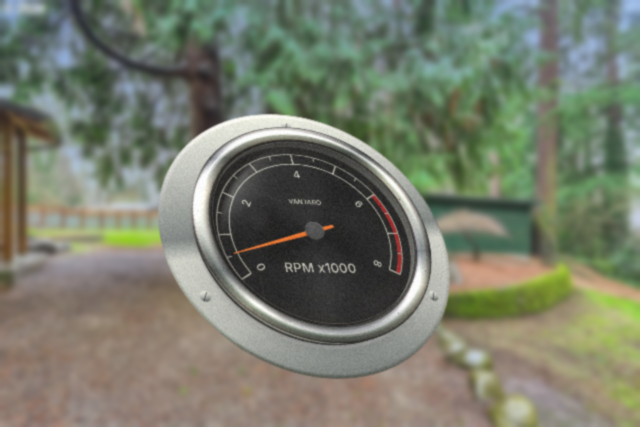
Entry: 500 rpm
